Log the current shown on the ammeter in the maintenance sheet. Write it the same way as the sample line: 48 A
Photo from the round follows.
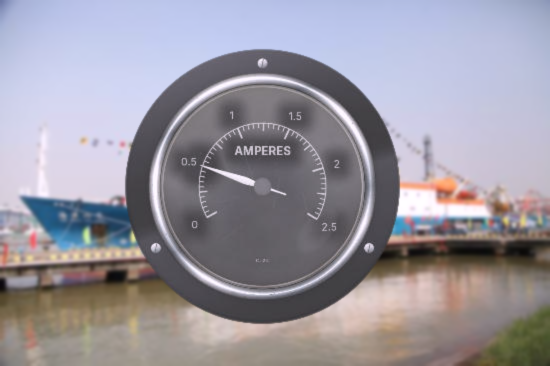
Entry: 0.5 A
